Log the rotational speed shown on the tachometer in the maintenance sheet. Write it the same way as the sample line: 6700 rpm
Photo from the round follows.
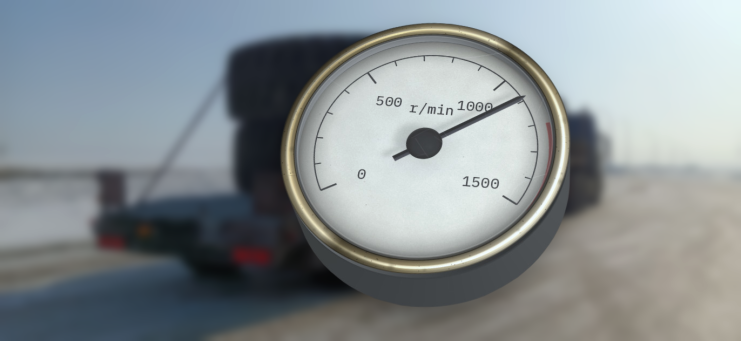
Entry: 1100 rpm
